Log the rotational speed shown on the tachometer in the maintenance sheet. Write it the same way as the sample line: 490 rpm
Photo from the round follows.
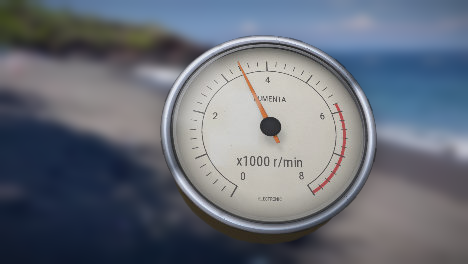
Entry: 3400 rpm
